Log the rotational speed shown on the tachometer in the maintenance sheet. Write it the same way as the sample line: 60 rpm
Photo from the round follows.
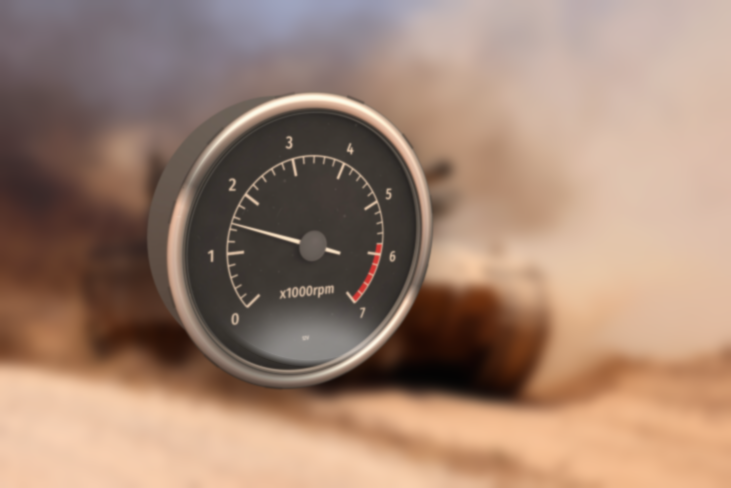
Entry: 1500 rpm
